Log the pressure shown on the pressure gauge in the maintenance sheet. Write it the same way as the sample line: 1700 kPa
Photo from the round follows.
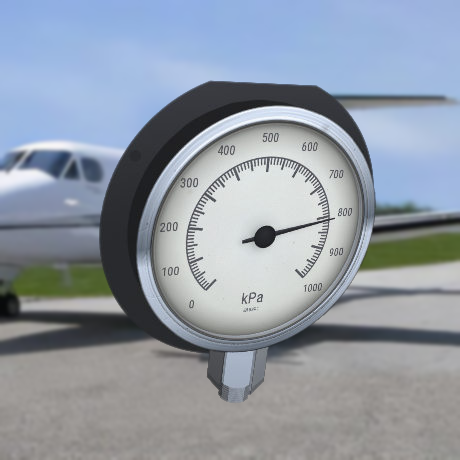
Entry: 800 kPa
